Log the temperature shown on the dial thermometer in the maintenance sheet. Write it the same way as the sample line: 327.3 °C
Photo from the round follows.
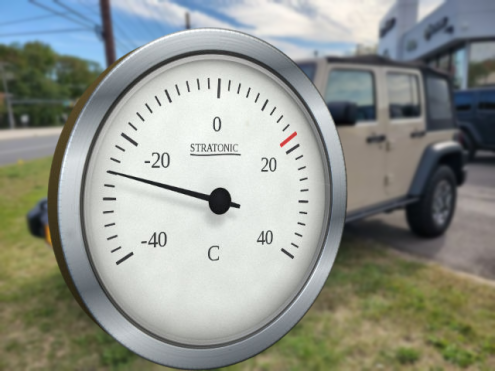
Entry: -26 °C
